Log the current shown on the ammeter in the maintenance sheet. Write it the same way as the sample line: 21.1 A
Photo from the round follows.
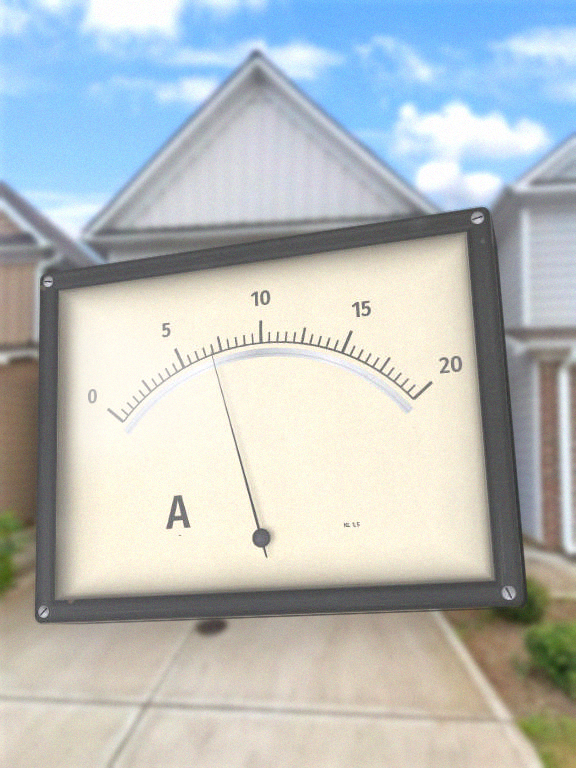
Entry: 7 A
